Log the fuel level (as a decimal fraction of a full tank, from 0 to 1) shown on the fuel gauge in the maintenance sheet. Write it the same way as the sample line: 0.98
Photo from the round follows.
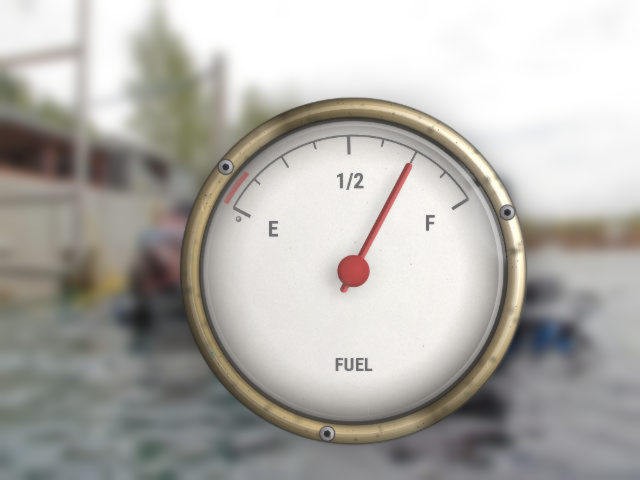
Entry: 0.75
